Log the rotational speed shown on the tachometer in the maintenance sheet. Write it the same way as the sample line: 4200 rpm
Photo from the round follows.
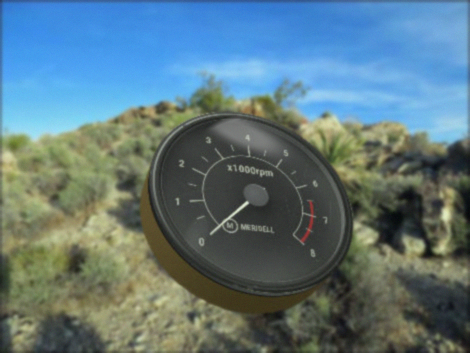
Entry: 0 rpm
